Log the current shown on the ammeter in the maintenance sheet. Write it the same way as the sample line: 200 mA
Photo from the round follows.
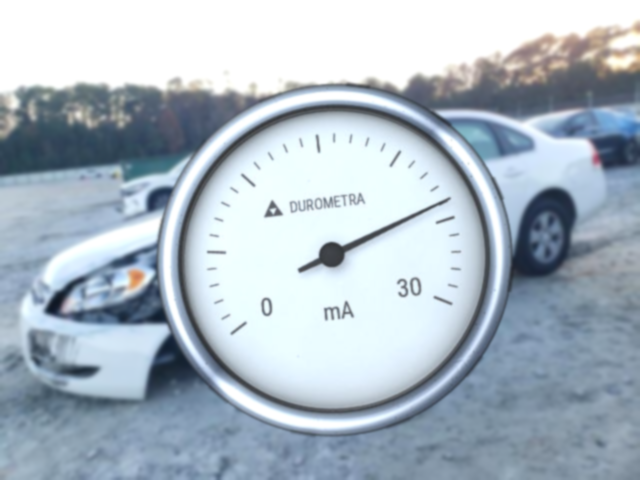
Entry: 24 mA
